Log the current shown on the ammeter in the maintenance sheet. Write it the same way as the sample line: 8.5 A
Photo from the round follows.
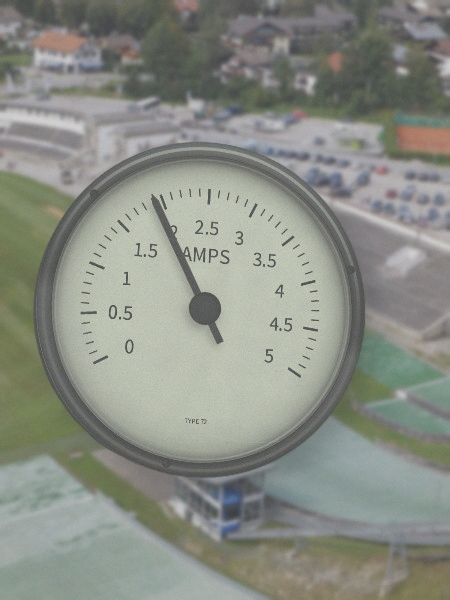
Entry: 1.9 A
